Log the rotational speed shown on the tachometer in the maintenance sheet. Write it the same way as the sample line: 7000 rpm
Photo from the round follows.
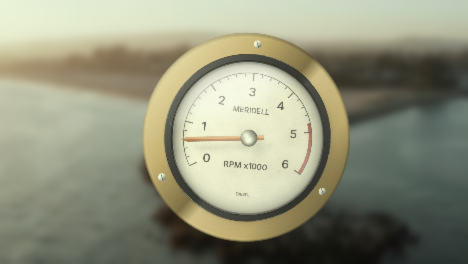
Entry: 600 rpm
